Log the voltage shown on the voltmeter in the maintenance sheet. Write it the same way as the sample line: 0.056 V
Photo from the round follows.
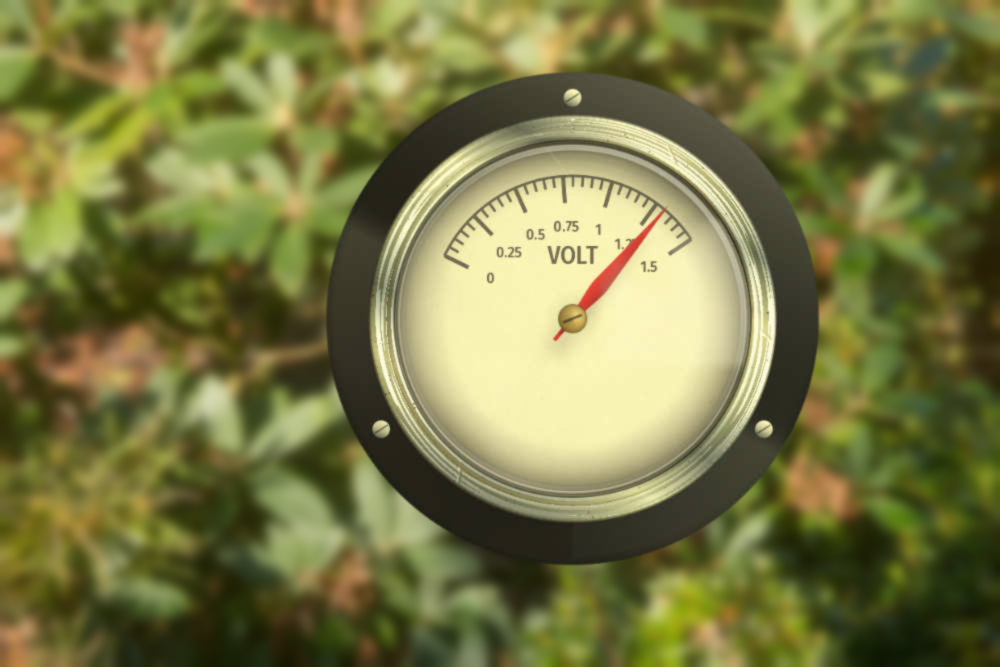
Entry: 1.3 V
